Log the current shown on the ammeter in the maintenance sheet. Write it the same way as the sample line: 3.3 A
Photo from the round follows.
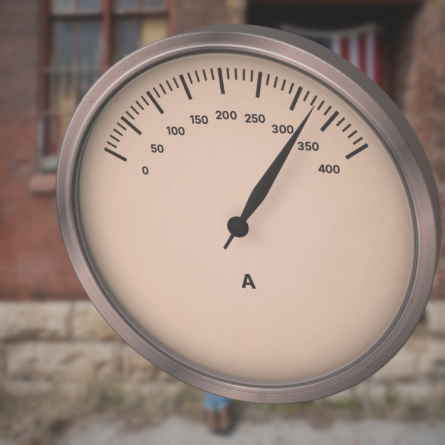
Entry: 325 A
